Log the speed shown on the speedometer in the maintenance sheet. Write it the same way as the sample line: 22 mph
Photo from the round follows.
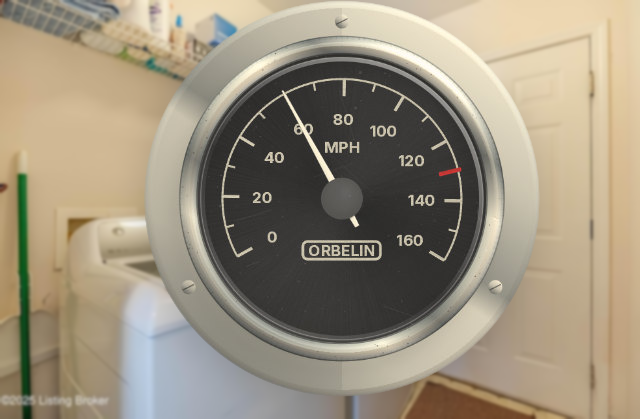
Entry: 60 mph
